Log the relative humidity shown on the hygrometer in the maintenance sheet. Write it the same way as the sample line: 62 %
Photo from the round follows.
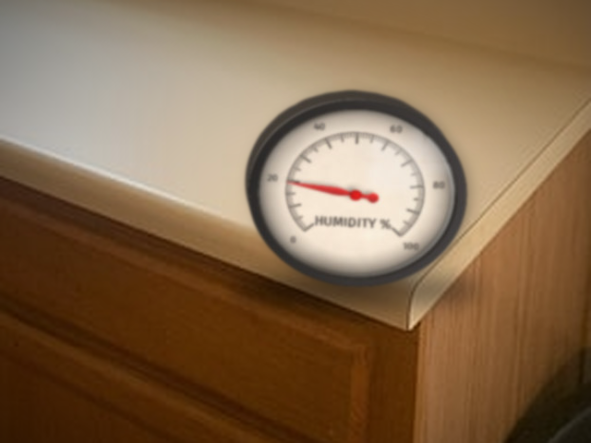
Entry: 20 %
